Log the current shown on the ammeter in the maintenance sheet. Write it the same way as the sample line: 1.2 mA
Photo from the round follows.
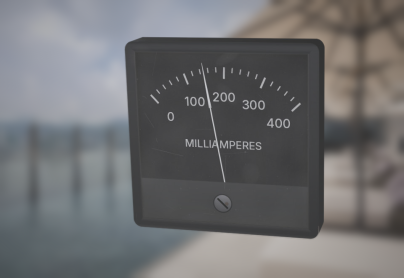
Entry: 150 mA
